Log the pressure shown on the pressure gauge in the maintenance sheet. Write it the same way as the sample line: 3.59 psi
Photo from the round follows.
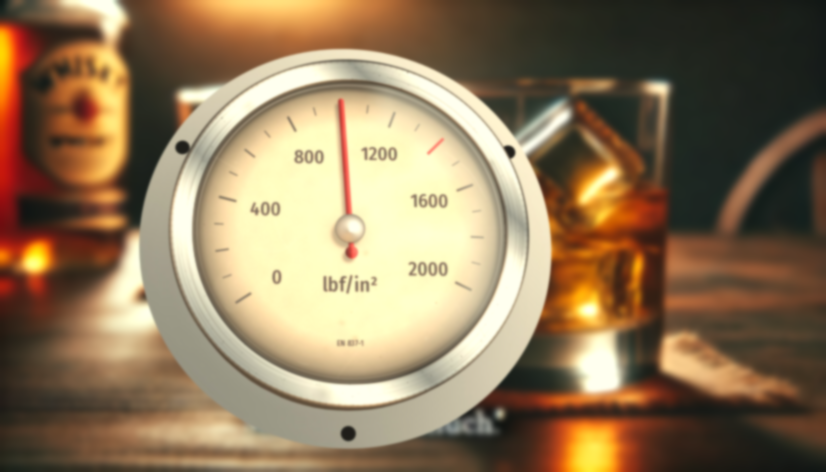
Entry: 1000 psi
